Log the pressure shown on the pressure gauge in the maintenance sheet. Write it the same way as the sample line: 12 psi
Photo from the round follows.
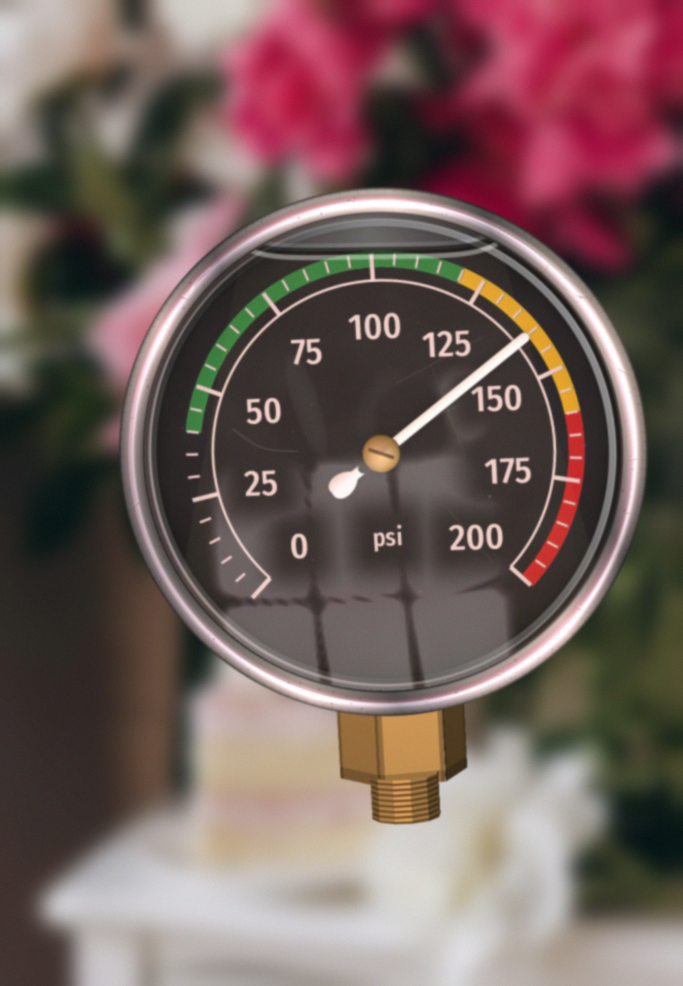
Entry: 140 psi
